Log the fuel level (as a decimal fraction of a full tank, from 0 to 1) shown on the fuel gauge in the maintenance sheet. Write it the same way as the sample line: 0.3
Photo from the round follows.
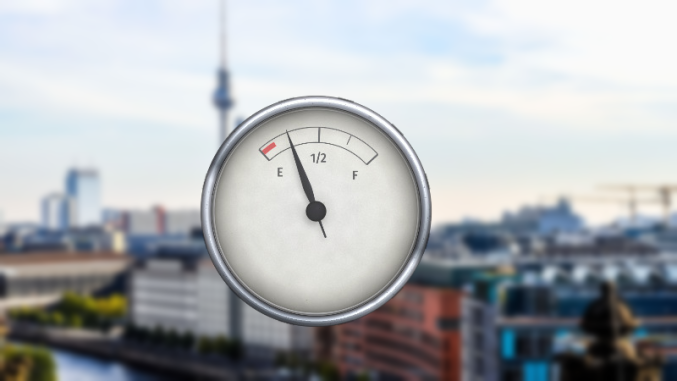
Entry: 0.25
